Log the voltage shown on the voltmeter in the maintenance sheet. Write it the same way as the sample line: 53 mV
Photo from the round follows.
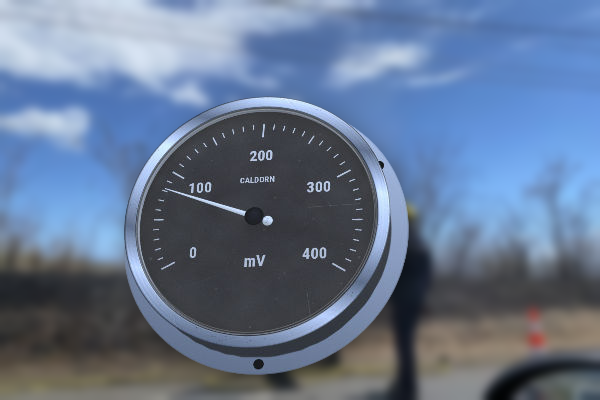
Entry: 80 mV
